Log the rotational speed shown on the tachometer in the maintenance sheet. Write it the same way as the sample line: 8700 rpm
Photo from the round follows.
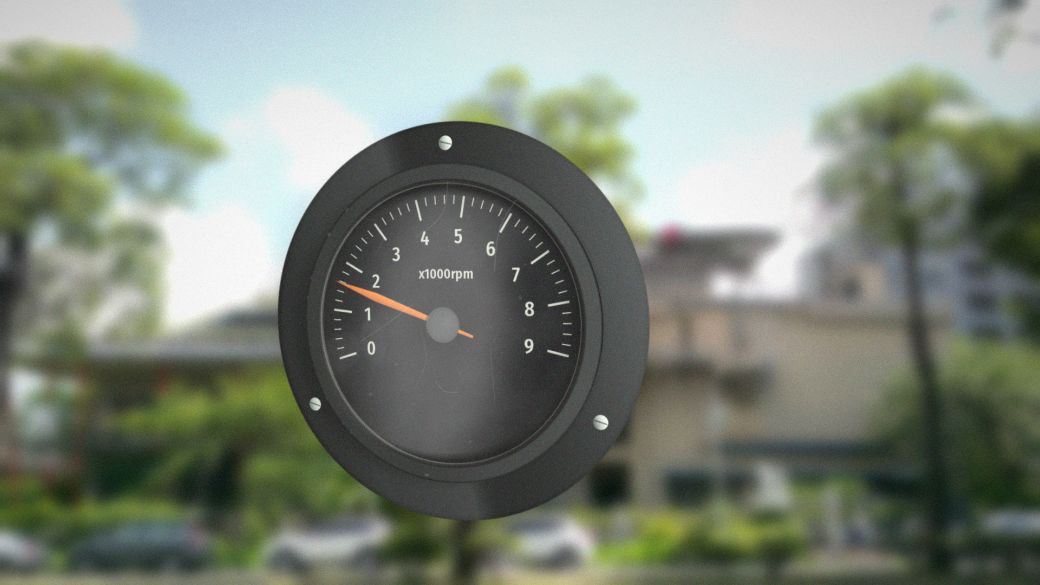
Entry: 1600 rpm
